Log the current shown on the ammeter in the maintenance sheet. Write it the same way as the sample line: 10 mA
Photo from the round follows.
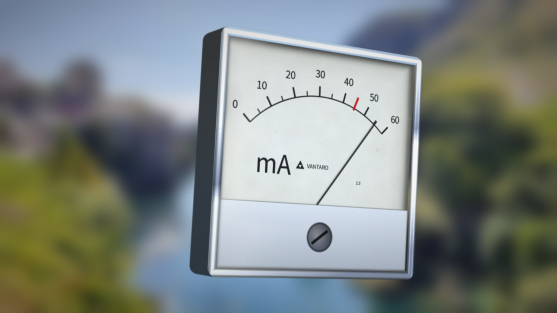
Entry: 55 mA
